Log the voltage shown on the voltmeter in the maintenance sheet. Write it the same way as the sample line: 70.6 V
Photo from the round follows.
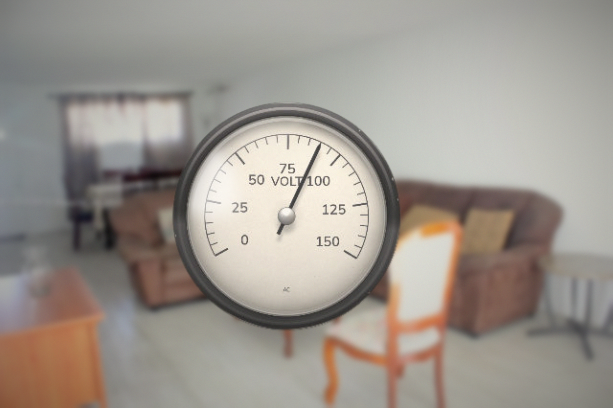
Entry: 90 V
